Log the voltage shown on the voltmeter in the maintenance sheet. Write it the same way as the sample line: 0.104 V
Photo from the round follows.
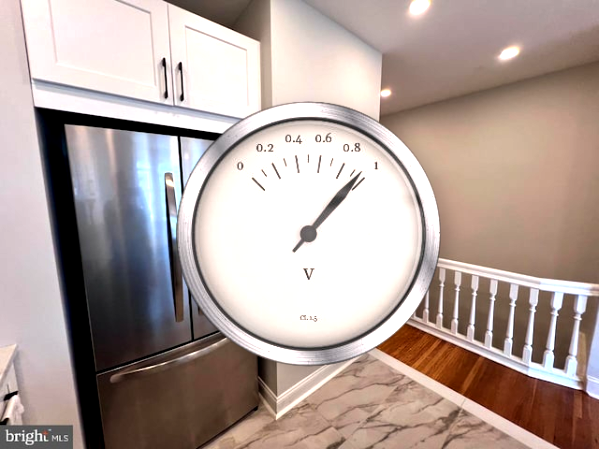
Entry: 0.95 V
